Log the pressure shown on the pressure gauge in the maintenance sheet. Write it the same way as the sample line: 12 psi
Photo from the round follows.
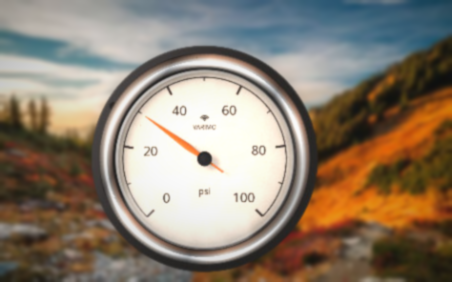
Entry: 30 psi
